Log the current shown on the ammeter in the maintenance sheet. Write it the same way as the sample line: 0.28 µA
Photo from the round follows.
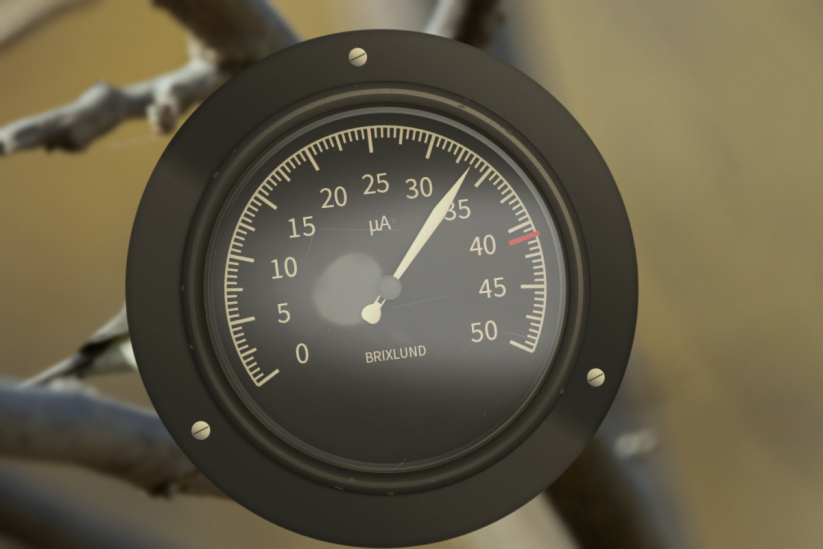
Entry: 33.5 µA
